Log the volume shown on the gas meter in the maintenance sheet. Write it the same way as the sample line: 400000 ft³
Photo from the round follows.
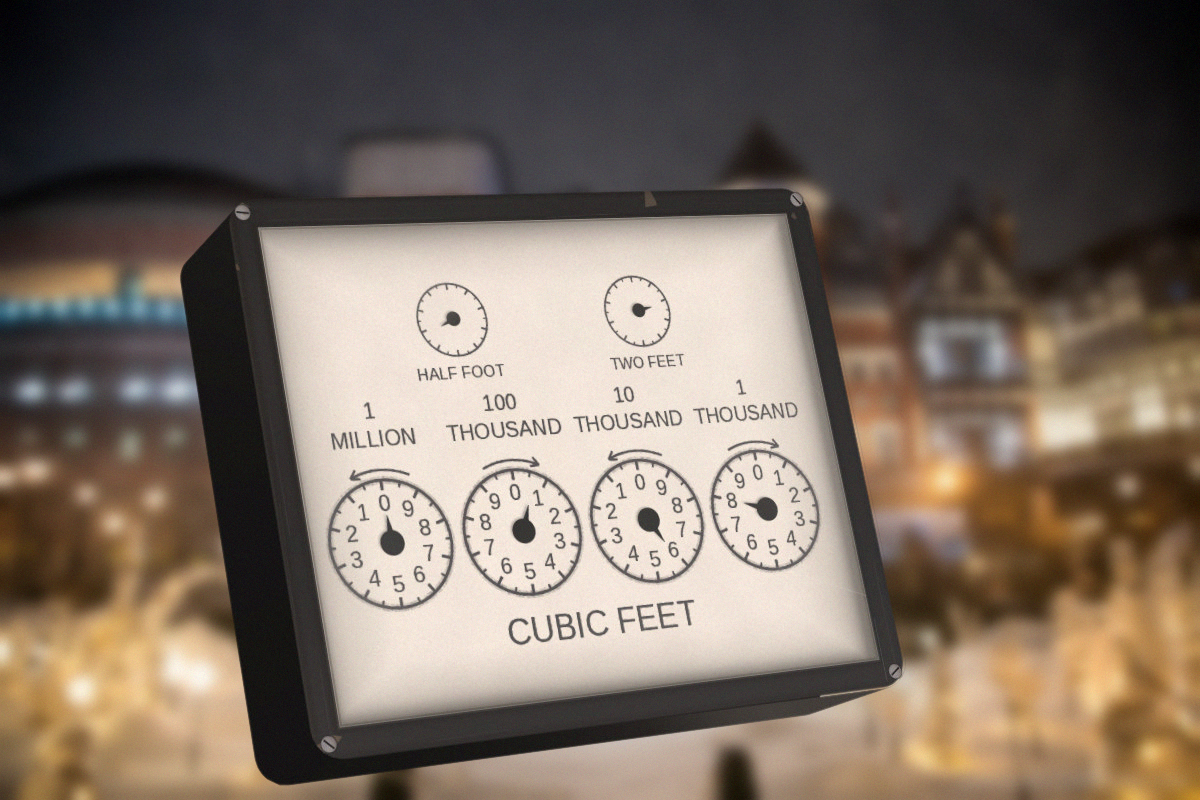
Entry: 5800 ft³
